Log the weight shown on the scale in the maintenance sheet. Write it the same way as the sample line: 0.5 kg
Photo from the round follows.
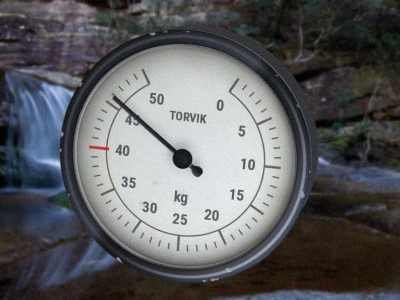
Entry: 46 kg
